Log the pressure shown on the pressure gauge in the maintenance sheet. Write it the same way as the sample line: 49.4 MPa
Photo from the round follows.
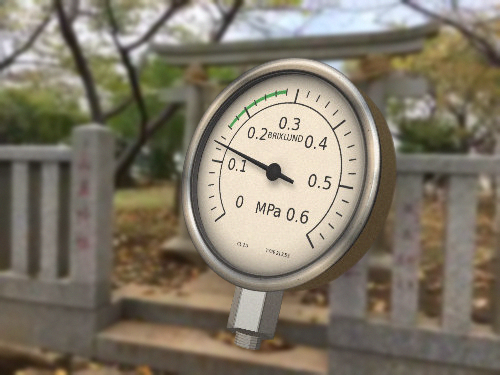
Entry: 0.13 MPa
